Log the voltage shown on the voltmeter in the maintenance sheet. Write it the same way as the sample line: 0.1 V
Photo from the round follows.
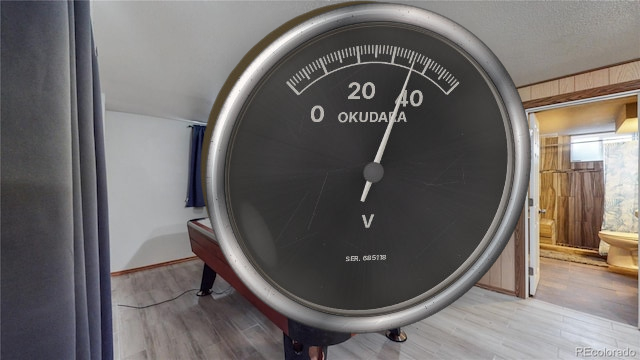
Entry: 35 V
